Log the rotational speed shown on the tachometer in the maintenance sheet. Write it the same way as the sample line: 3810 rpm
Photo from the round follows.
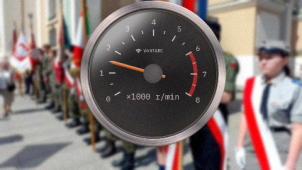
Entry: 1500 rpm
